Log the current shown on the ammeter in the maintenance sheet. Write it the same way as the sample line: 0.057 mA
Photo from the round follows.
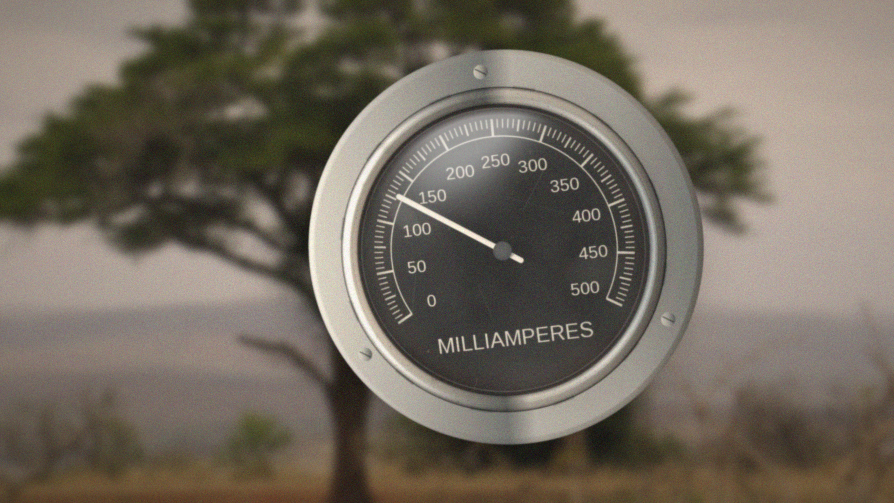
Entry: 130 mA
